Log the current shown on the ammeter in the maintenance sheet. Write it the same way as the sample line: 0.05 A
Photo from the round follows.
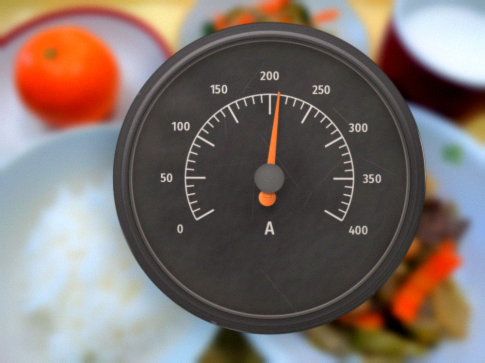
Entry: 210 A
